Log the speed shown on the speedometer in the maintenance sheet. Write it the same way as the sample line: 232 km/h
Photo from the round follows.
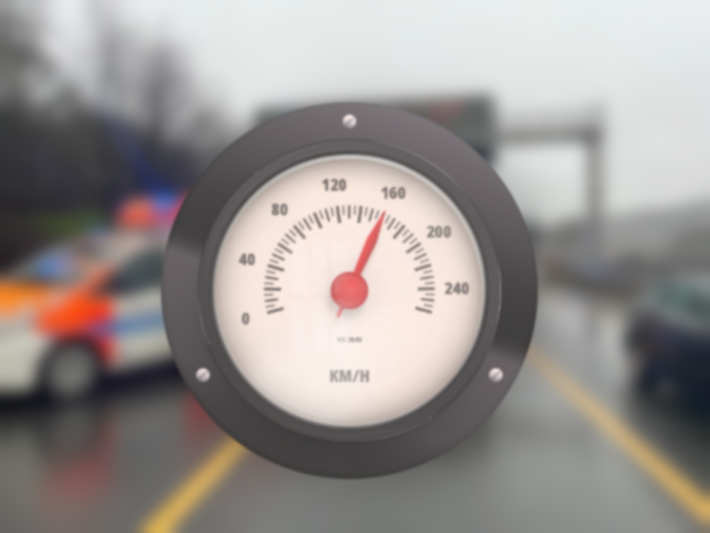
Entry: 160 km/h
